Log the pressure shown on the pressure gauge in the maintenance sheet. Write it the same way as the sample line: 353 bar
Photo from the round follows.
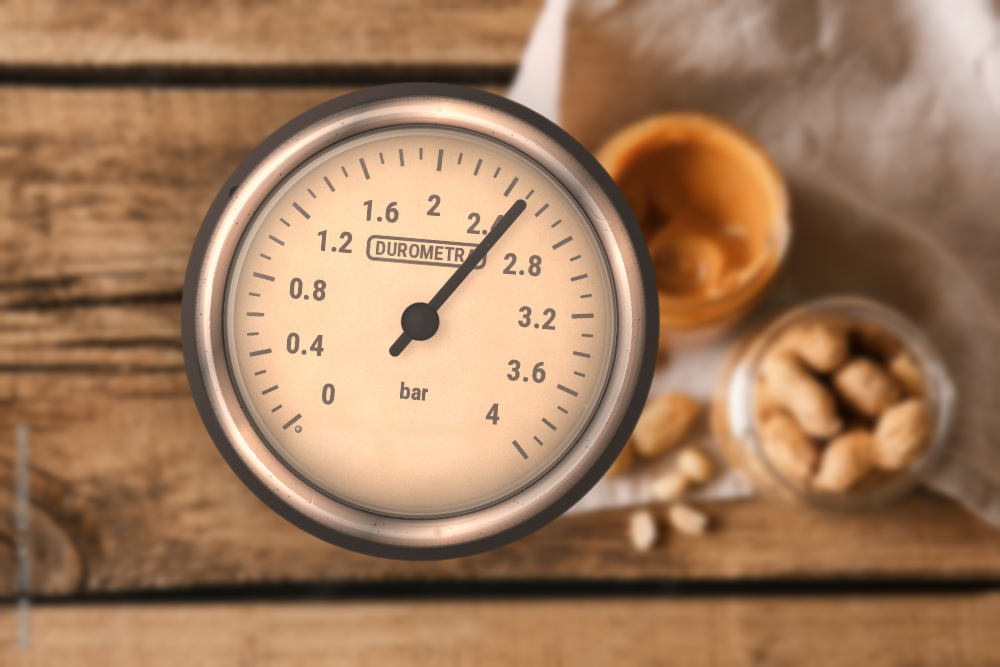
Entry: 2.5 bar
